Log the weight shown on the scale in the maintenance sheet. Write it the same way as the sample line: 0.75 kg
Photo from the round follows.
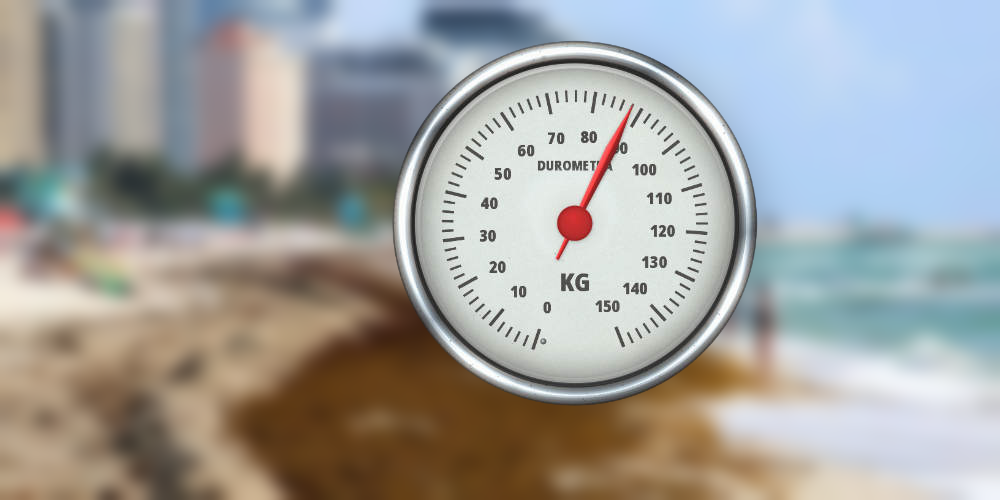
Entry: 88 kg
